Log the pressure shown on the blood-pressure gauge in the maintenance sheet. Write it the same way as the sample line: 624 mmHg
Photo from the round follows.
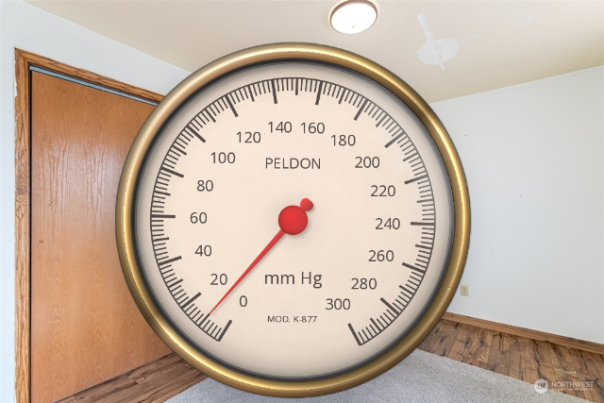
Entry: 10 mmHg
